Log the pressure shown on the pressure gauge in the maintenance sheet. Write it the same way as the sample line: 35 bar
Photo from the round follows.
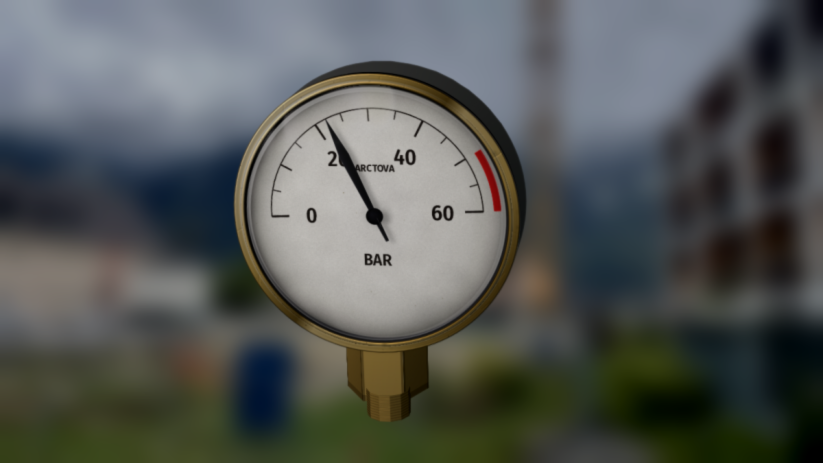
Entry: 22.5 bar
